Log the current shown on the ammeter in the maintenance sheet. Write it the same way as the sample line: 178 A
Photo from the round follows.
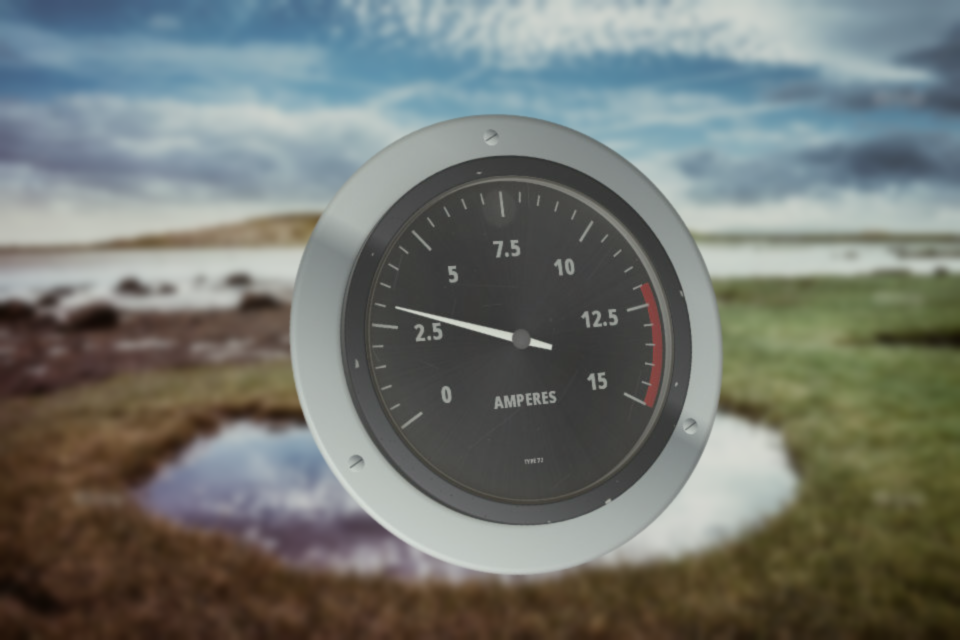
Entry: 3 A
